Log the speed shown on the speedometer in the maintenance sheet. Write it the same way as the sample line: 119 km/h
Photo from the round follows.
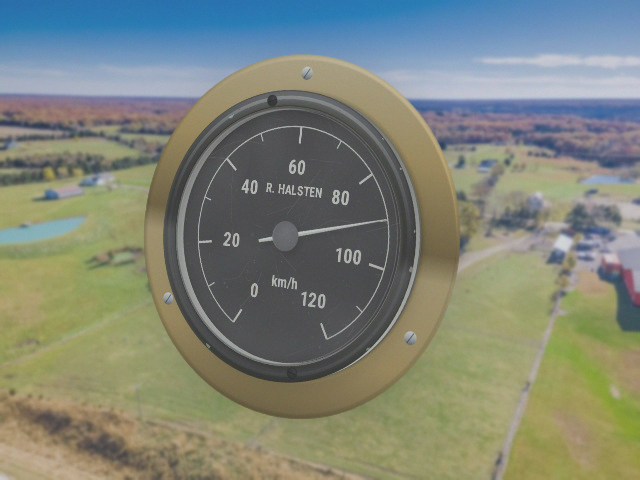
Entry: 90 km/h
